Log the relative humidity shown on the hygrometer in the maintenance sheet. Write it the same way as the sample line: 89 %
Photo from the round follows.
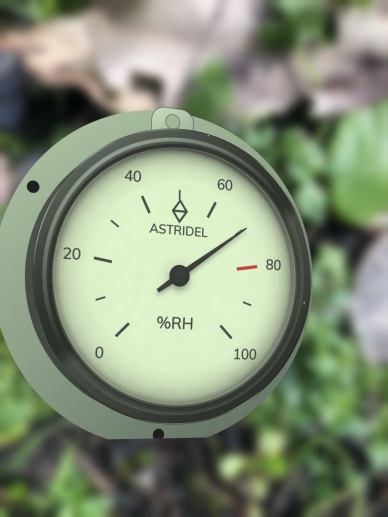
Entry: 70 %
